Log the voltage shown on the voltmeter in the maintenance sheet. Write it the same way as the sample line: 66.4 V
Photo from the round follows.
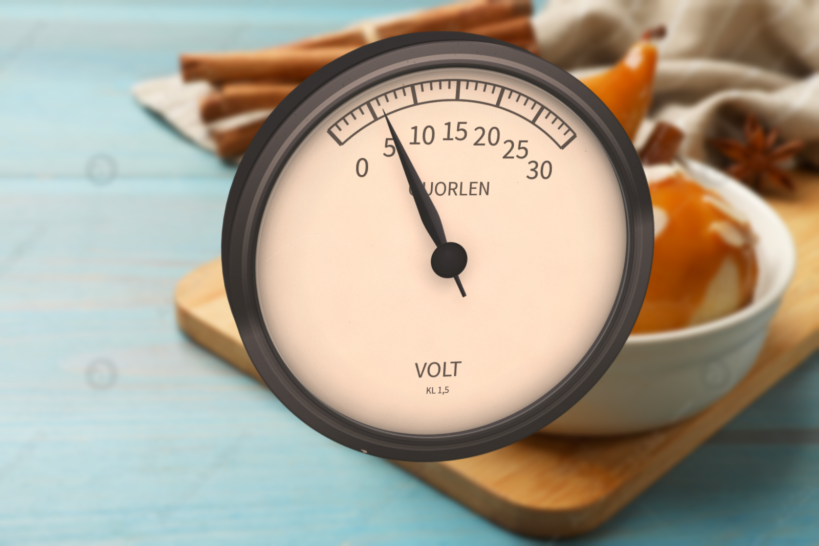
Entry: 6 V
